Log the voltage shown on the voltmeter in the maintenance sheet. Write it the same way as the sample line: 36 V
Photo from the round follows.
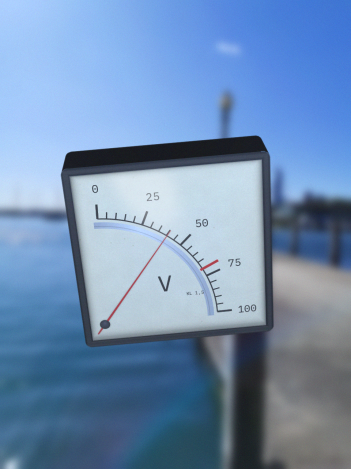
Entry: 40 V
